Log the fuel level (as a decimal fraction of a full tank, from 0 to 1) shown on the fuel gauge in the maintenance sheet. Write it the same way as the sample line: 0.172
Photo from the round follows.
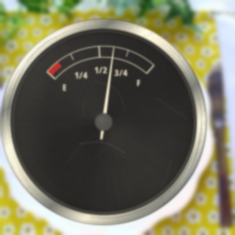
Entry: 0.625
